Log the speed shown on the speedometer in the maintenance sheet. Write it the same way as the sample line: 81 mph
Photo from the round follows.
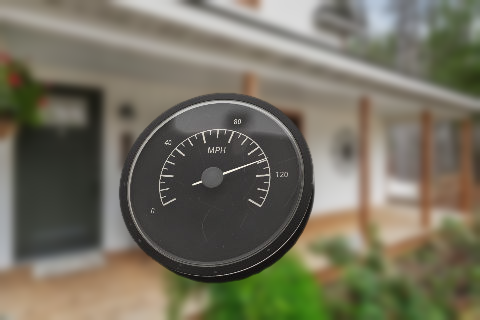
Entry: 110 mph
